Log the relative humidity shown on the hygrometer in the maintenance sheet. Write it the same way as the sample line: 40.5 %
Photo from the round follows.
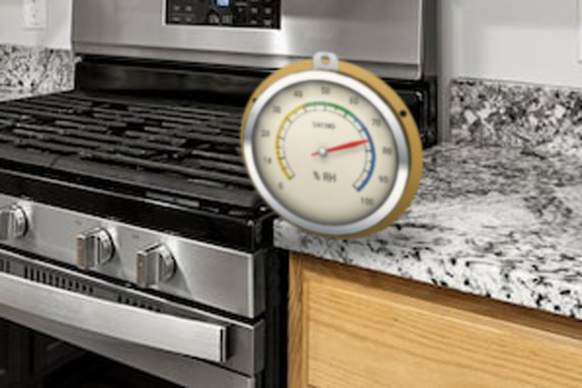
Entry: 75 %
